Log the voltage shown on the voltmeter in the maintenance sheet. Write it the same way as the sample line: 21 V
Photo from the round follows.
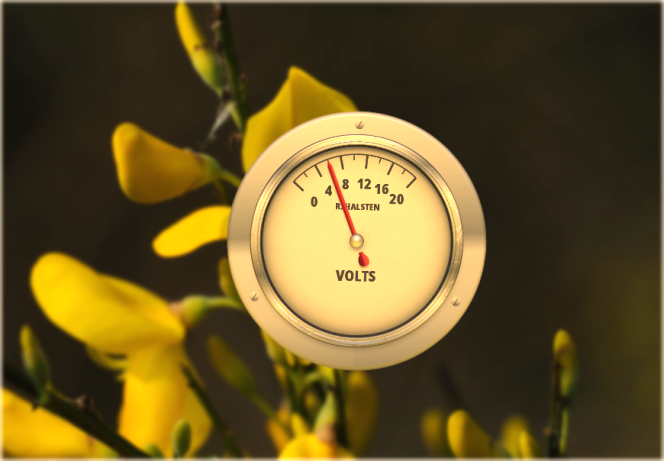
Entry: 6 V
